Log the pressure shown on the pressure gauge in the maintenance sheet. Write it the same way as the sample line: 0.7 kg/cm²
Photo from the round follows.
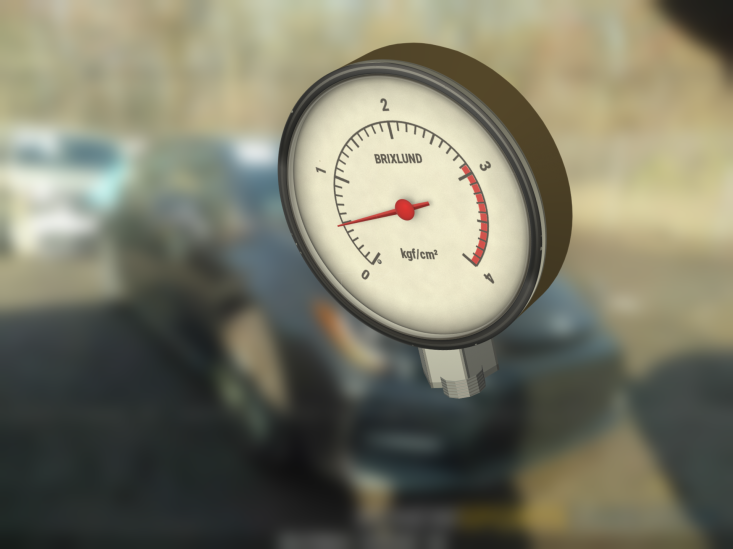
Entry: 0.5 kg/cm²
